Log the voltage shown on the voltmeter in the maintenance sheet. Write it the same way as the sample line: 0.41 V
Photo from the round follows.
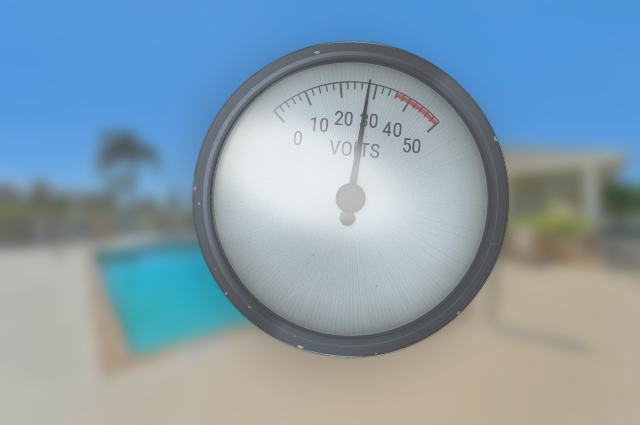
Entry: 28 V
